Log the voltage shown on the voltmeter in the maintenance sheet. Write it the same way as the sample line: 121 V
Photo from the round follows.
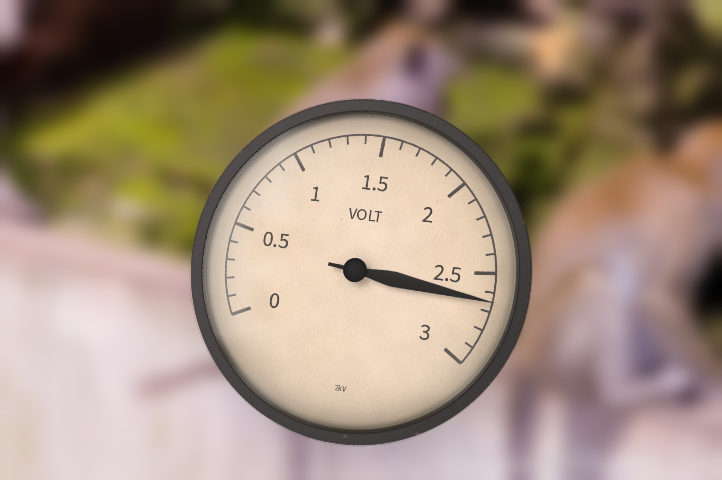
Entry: 2.65 V
